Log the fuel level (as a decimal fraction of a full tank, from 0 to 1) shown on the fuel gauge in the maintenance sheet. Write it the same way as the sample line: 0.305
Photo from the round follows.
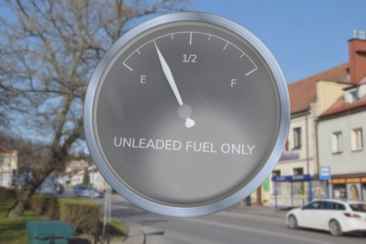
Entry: 0.25
